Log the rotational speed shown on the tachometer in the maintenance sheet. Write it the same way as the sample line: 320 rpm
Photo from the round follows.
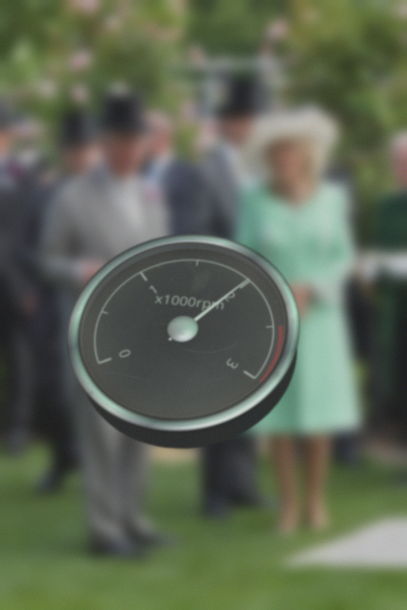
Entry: 2000 rpm
